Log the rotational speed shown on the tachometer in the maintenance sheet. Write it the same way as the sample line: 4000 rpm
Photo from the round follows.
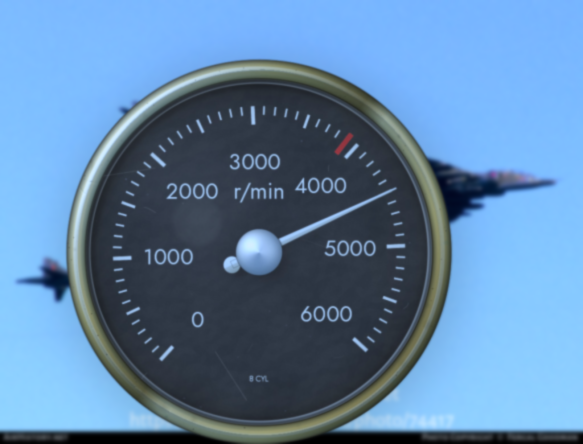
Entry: 4500 rpm
